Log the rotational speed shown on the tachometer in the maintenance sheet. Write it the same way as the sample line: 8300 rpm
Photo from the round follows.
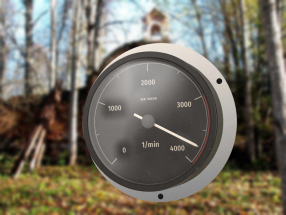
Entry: 3750 rpm
